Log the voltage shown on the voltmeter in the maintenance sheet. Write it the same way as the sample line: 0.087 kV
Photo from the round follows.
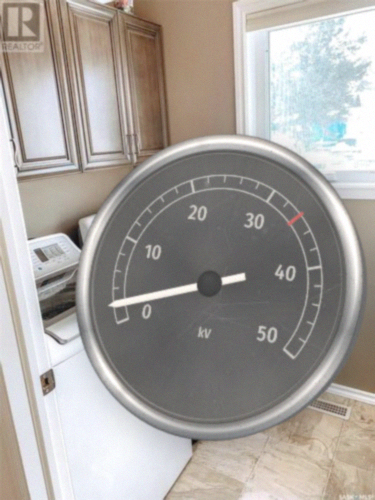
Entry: 2 kV
